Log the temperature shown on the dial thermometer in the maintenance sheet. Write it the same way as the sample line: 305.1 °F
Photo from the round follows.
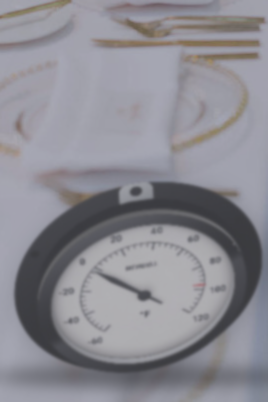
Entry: 0 °F
